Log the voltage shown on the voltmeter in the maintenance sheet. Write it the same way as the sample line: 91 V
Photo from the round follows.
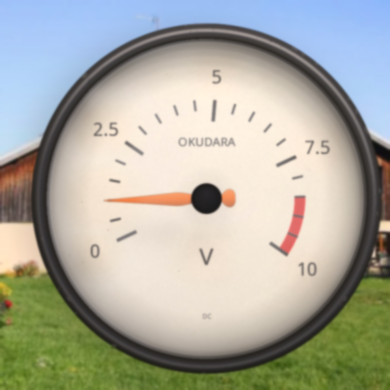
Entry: 1 V
